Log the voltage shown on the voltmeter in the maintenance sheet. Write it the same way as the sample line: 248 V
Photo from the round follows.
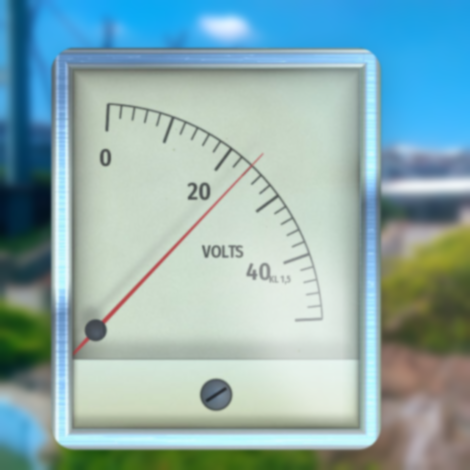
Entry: 24 V
